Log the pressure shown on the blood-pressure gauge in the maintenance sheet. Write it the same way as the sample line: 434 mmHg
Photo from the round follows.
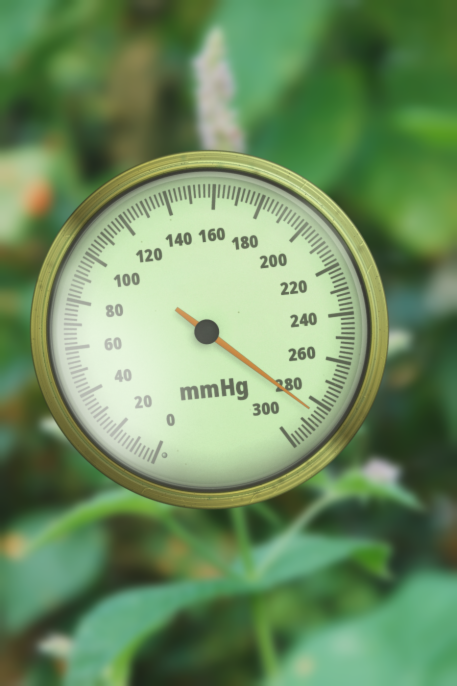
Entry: 284 mmHg
